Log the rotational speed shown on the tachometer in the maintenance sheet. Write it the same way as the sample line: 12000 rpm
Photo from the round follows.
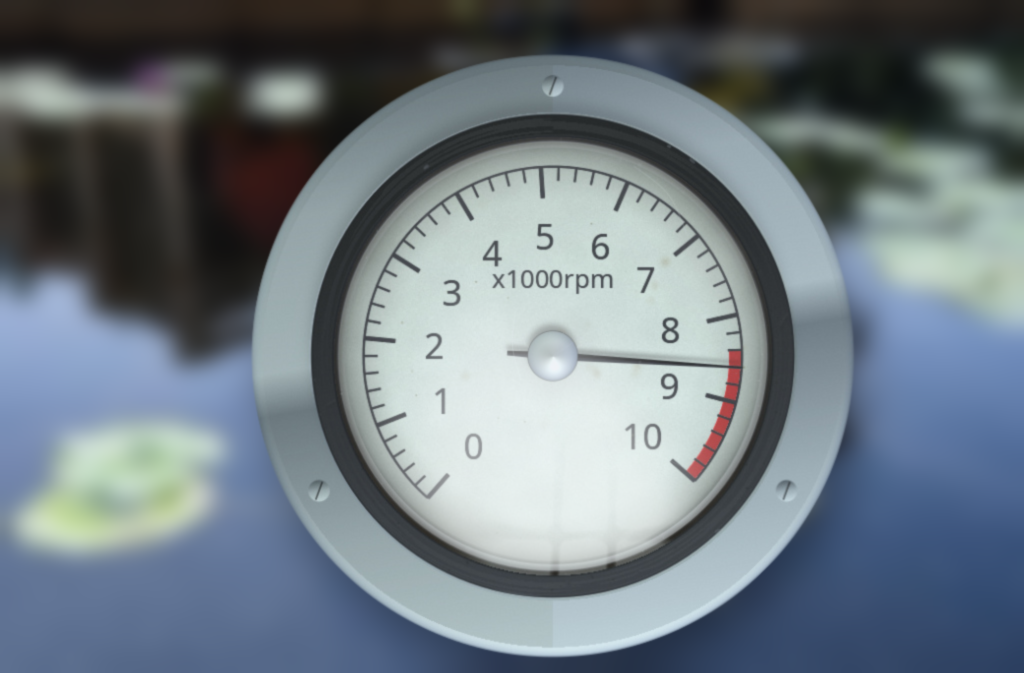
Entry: 8600 rpm
